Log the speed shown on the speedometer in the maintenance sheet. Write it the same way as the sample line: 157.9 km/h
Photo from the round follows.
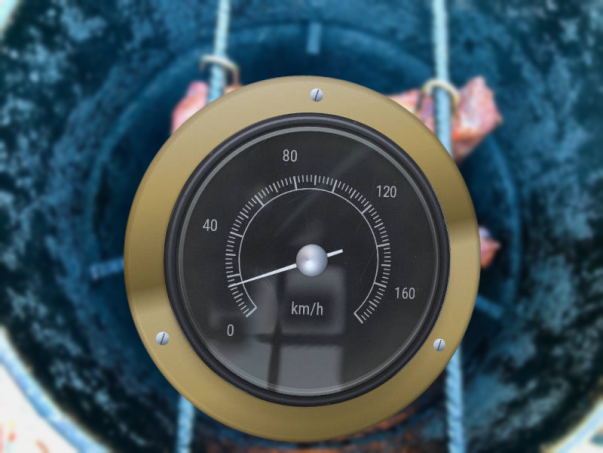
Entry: 16 km/h
